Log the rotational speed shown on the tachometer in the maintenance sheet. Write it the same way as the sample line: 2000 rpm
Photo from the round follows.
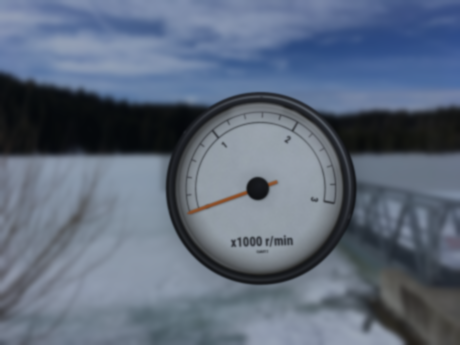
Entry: 0 rpm
